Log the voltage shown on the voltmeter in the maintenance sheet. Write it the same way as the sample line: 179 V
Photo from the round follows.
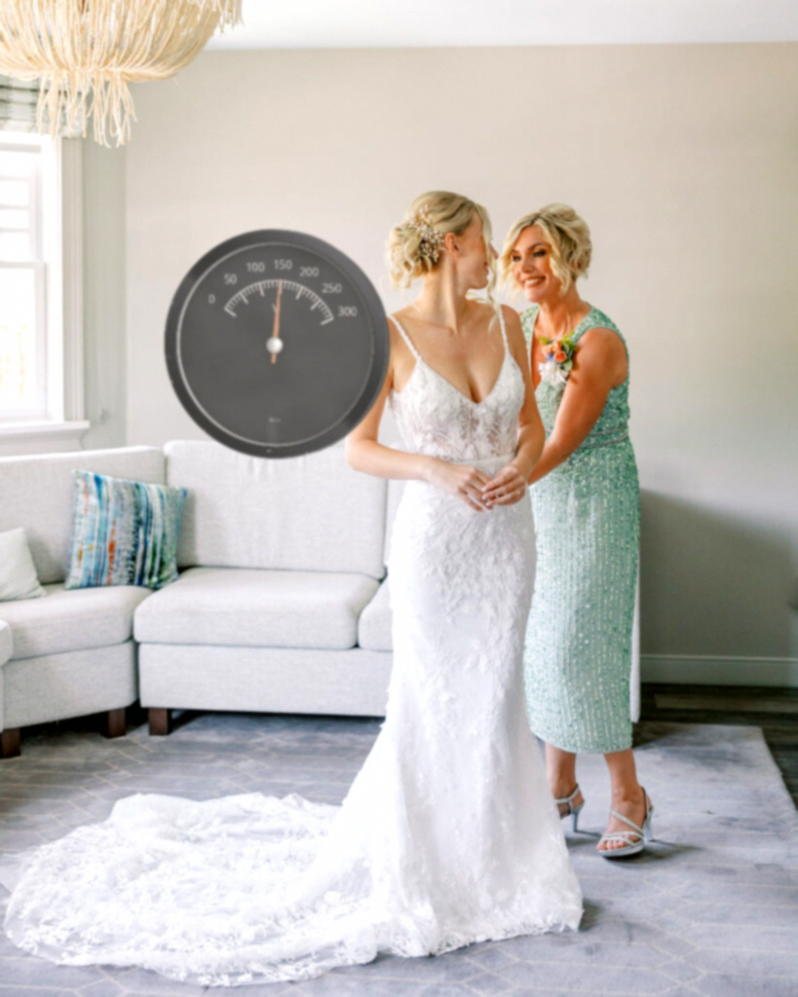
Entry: 150 V
